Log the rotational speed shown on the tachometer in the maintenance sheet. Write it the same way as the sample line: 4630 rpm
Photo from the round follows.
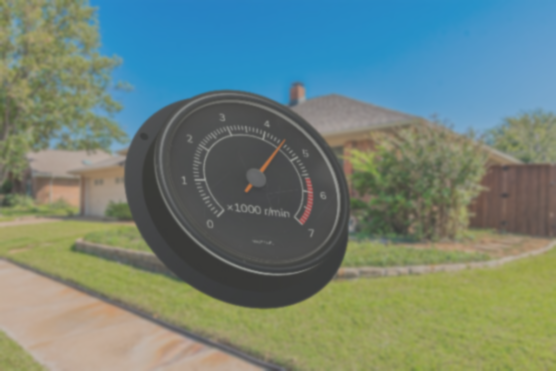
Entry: 4500 rpm
